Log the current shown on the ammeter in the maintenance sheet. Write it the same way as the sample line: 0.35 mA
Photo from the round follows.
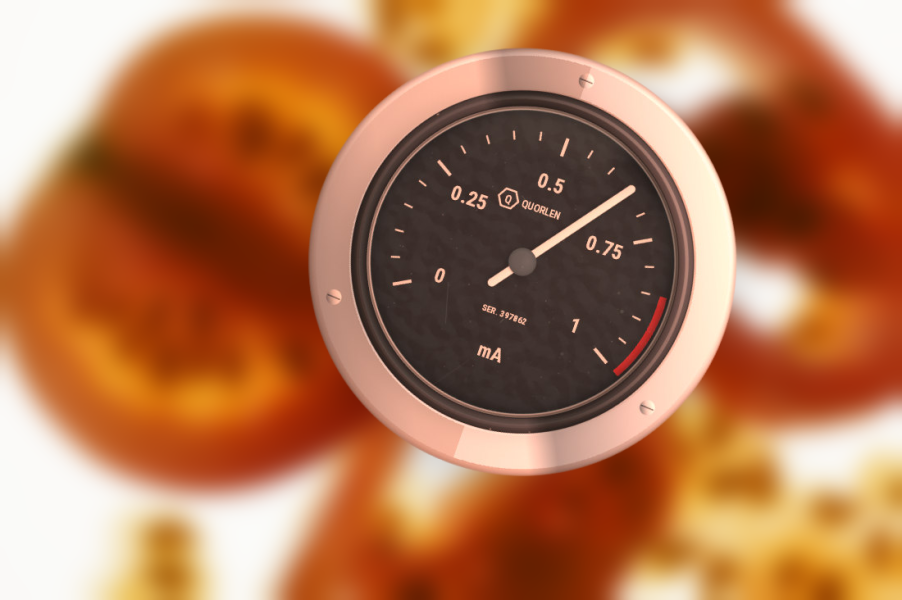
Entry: 0.65 mA
